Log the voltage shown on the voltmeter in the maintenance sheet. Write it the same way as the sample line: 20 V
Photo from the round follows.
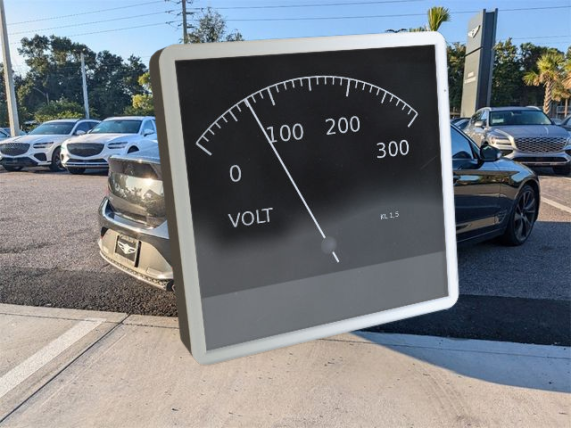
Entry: 70 V
